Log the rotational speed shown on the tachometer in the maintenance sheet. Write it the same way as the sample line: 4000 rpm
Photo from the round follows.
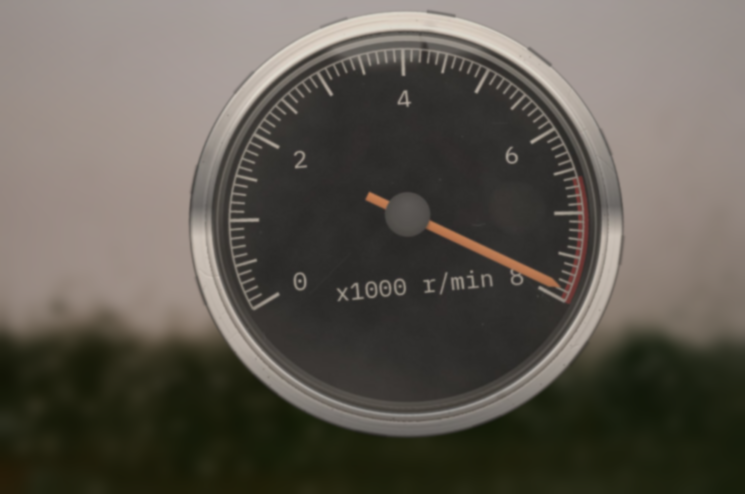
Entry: 7900 rpm
